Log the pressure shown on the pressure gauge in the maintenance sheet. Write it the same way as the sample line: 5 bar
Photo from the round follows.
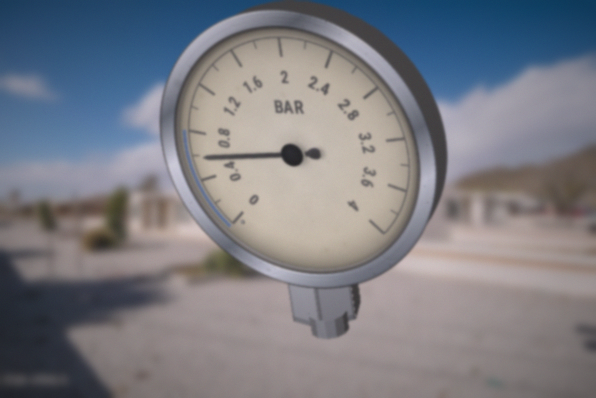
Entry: 0.6 bar
